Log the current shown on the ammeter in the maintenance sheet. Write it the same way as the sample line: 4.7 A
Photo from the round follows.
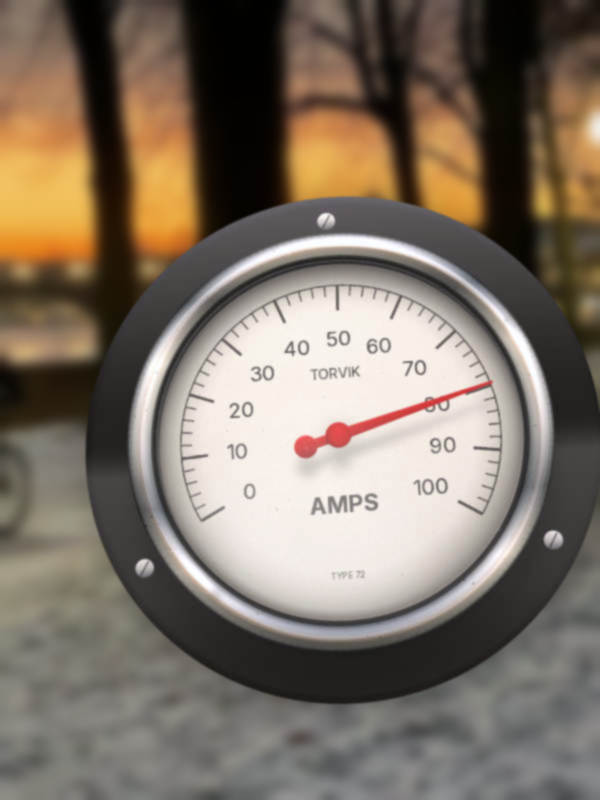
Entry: 80 A
